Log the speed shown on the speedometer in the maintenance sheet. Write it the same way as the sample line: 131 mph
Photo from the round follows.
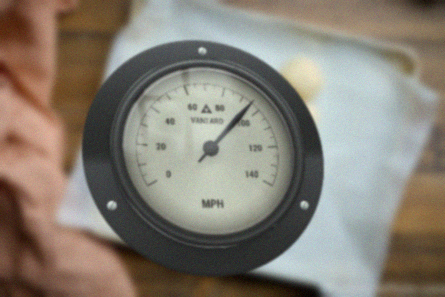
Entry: 95 mph
